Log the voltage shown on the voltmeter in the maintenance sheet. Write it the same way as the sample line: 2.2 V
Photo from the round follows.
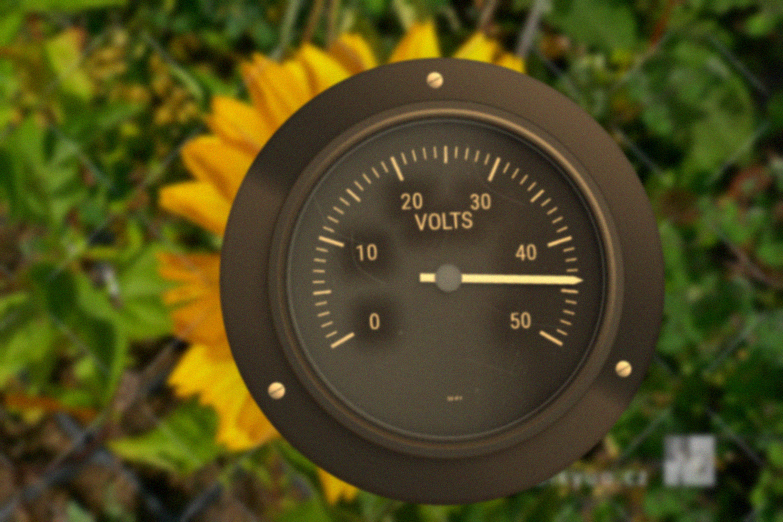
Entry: 44 V
